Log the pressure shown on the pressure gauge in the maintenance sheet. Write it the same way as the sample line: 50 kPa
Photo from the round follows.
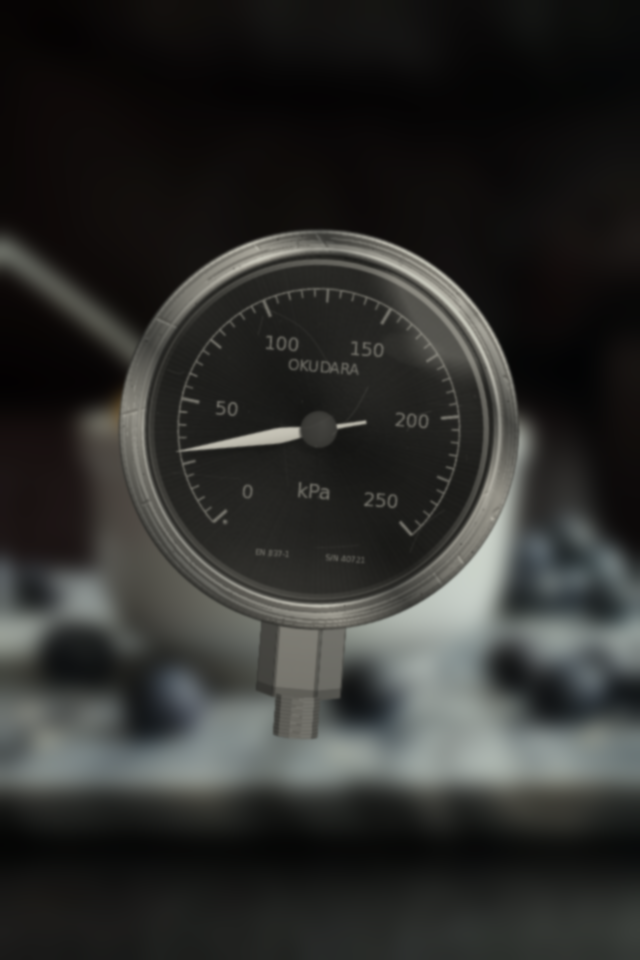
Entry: 30 kPa
